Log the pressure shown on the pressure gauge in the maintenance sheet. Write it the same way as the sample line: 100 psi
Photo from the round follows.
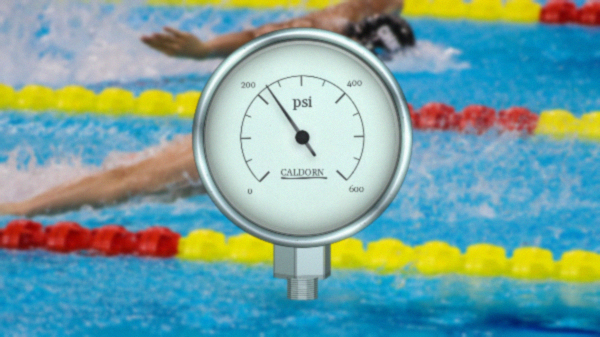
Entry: 225 psi
